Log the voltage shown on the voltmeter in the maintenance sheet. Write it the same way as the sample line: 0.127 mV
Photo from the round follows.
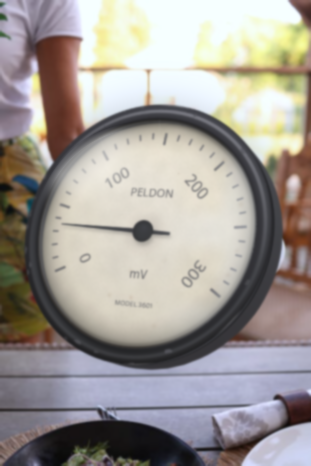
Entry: 35 mV
